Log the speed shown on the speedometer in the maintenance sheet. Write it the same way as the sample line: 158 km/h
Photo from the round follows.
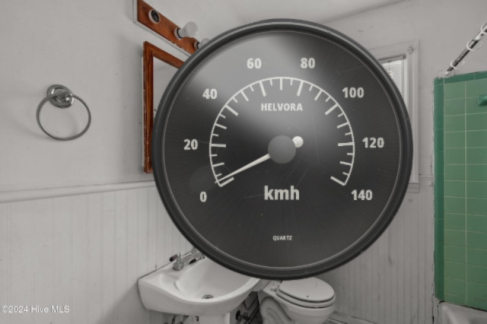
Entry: 2.5 km/h
